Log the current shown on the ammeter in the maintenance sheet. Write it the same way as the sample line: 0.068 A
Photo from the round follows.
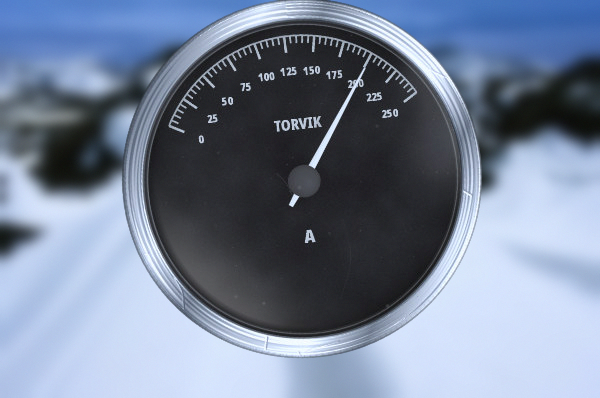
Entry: 200 A
